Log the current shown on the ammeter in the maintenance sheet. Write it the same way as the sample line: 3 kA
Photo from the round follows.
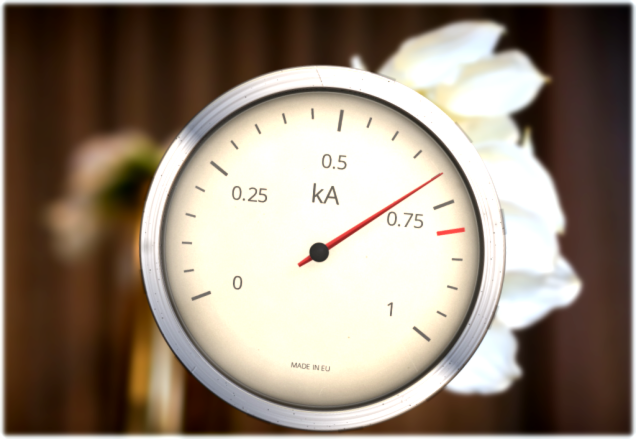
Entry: 0.7 kA
